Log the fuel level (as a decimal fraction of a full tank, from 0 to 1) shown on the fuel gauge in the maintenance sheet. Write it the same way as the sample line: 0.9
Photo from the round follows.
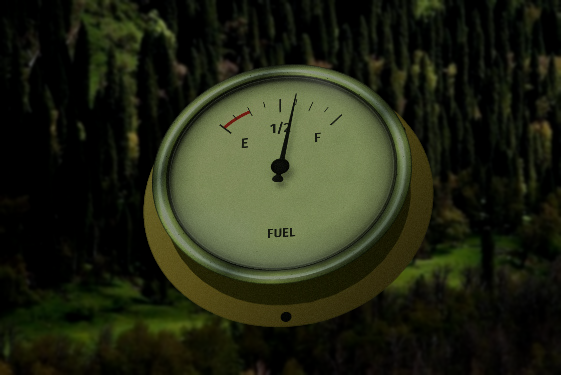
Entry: 0.625
